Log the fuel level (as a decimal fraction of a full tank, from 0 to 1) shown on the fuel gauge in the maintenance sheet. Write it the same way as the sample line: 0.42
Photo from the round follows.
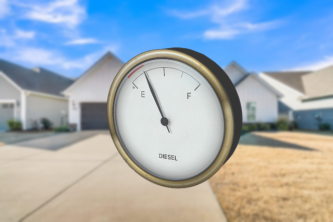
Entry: 0.25
